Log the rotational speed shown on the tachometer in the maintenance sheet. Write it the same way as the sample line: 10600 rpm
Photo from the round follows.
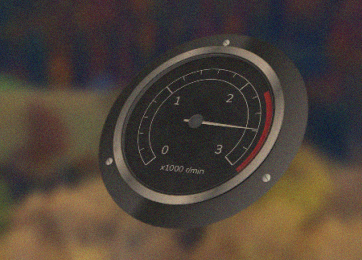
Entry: 2600 rpm
